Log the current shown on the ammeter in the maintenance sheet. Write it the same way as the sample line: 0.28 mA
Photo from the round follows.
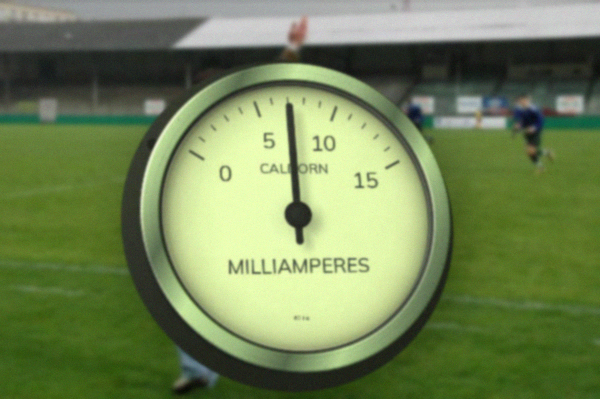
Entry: 7 mA
